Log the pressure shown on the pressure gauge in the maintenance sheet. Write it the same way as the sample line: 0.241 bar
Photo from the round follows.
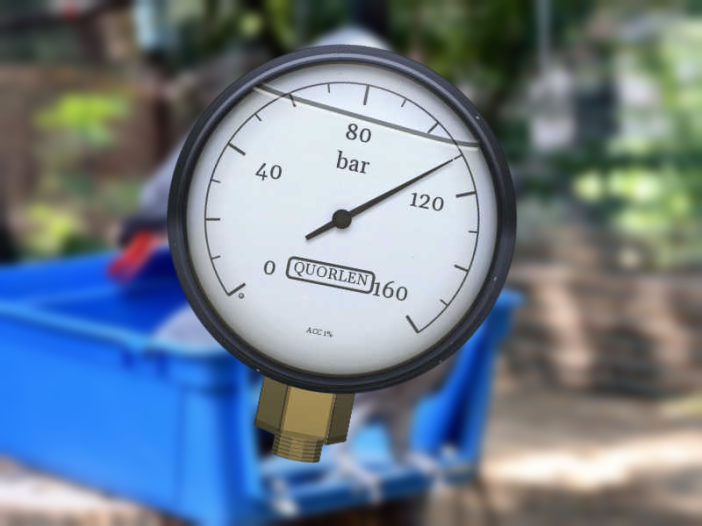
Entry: 110 bar
